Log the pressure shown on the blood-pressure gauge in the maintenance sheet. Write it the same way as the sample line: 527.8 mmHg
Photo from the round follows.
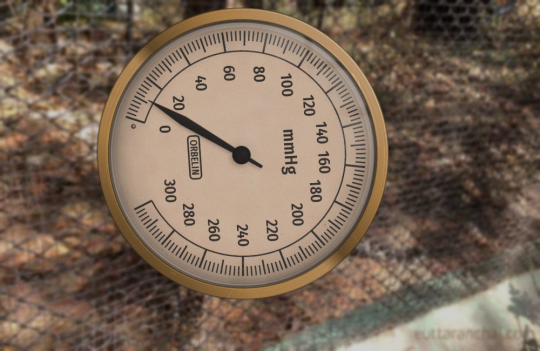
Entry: 12 mmHg
